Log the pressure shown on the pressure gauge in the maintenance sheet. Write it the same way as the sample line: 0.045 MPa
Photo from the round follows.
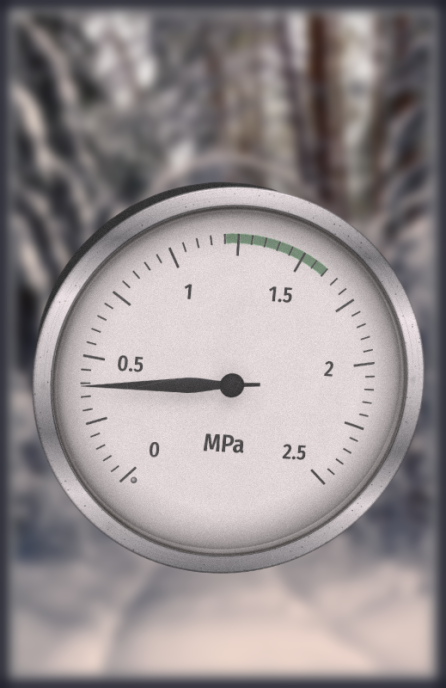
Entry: 0.4 MPa
